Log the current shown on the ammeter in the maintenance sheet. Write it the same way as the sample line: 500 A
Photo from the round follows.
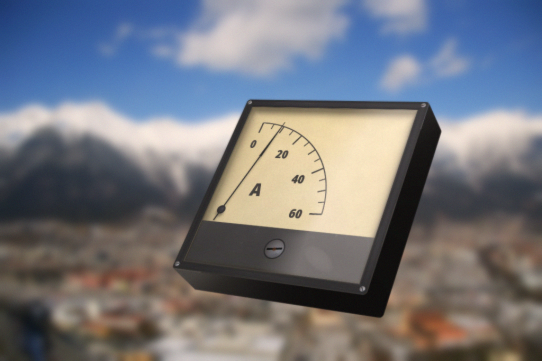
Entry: 10 A
